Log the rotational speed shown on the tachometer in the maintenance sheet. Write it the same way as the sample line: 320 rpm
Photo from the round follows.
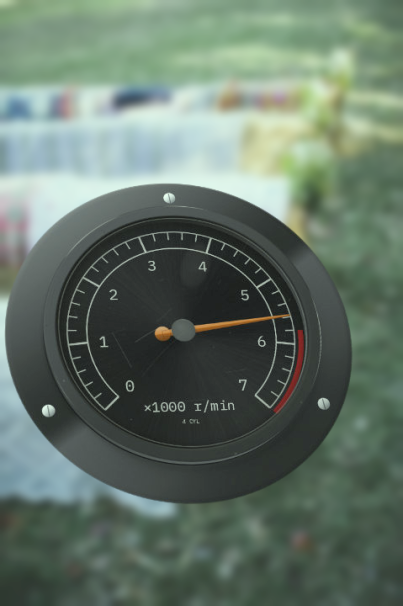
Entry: 5600 rpm
